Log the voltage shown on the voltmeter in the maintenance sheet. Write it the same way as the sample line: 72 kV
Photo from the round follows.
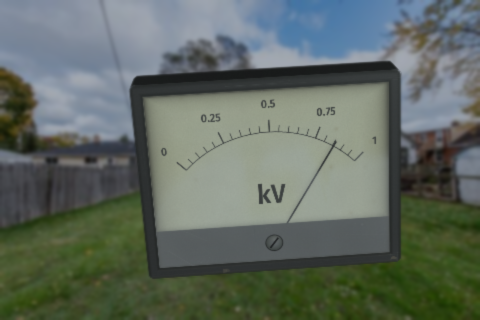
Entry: 0.85 kV
